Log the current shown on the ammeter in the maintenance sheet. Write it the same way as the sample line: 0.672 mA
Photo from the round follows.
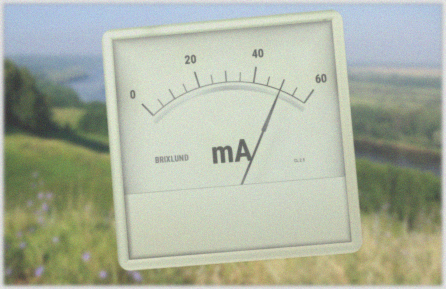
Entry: 50 mA
